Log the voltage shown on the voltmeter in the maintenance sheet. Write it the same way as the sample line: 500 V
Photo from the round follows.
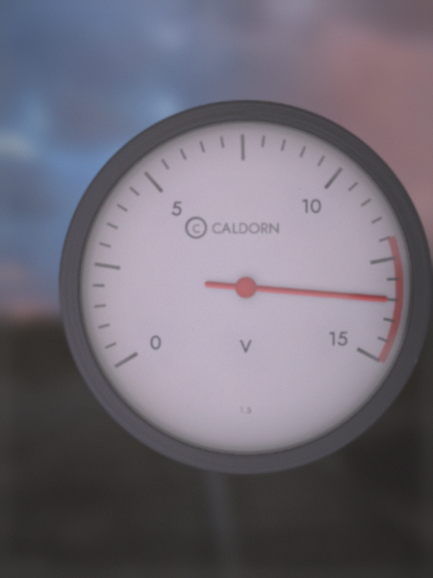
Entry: 13.5 V
